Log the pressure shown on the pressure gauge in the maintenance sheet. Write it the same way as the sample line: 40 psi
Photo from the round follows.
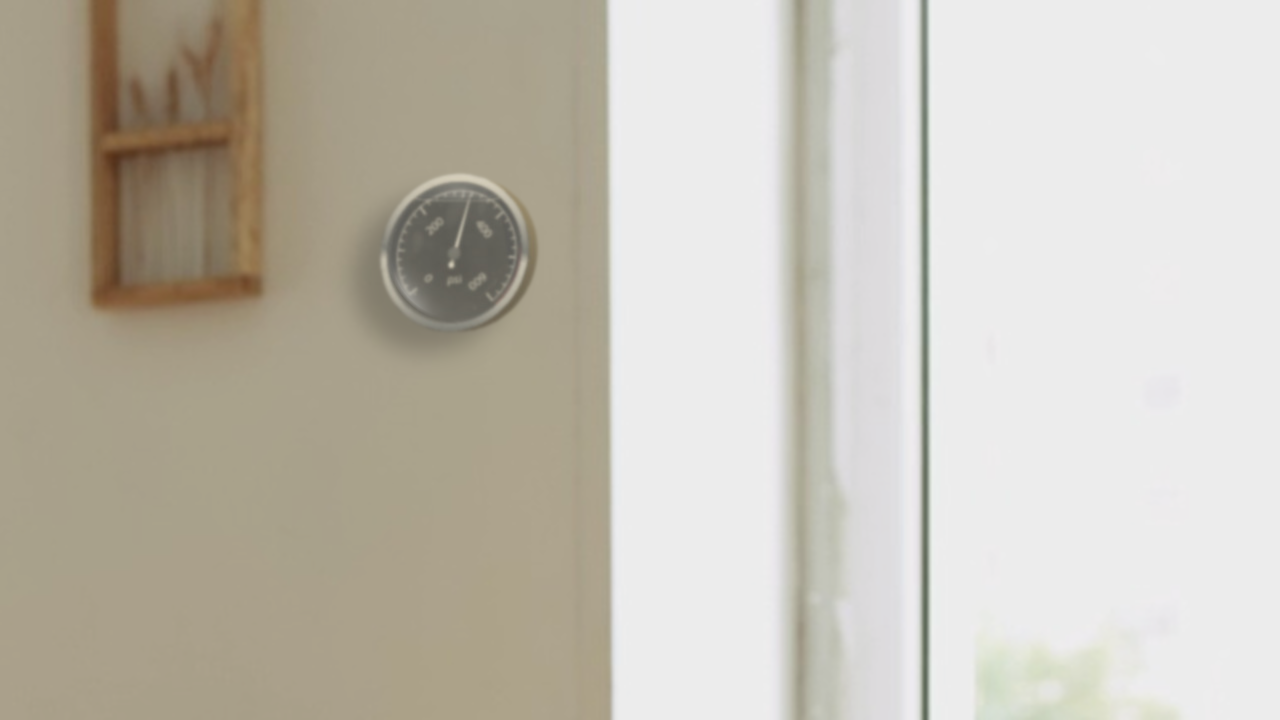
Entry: 320 psi
